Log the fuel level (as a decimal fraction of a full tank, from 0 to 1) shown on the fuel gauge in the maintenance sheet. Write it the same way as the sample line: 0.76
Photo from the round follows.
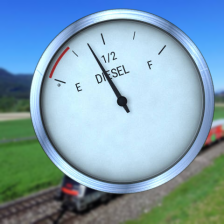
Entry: 0.375
